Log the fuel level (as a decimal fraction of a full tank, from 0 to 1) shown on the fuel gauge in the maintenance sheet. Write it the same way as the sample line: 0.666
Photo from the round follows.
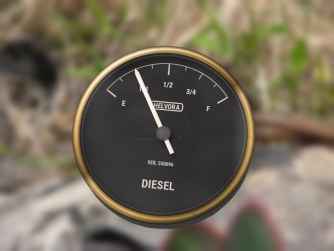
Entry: 0.25
